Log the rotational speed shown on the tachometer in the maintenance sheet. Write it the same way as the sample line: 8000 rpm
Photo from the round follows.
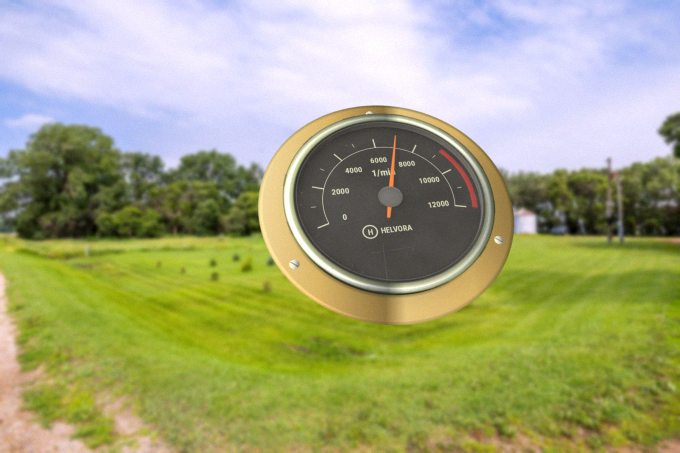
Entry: 7000 rpm
